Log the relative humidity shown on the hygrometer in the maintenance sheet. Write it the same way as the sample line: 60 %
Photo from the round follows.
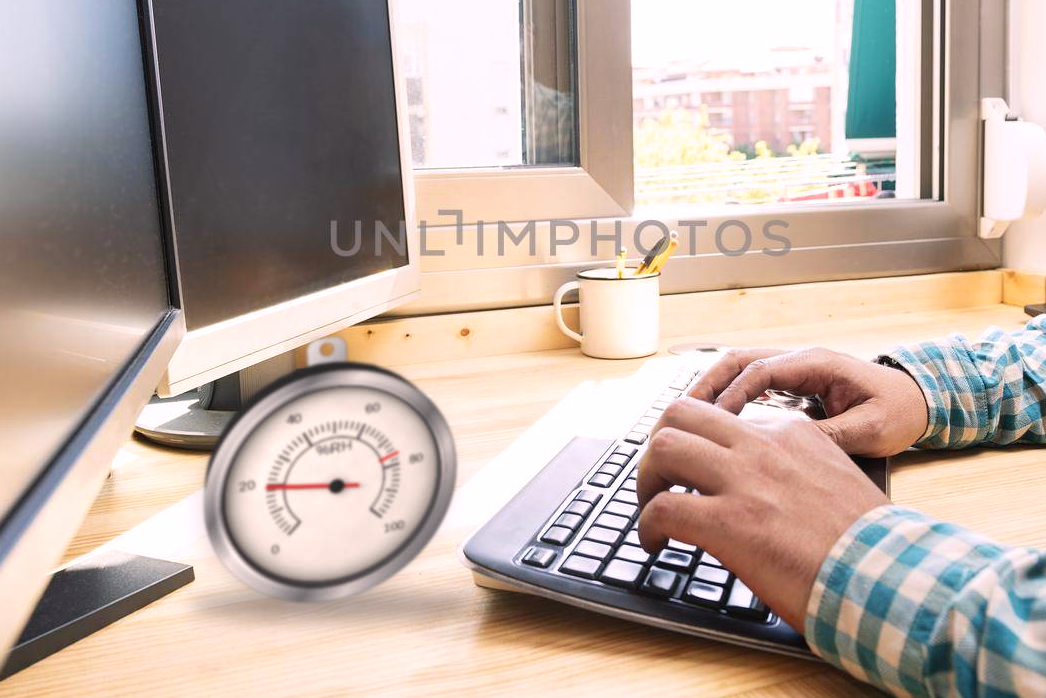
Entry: 20 %
